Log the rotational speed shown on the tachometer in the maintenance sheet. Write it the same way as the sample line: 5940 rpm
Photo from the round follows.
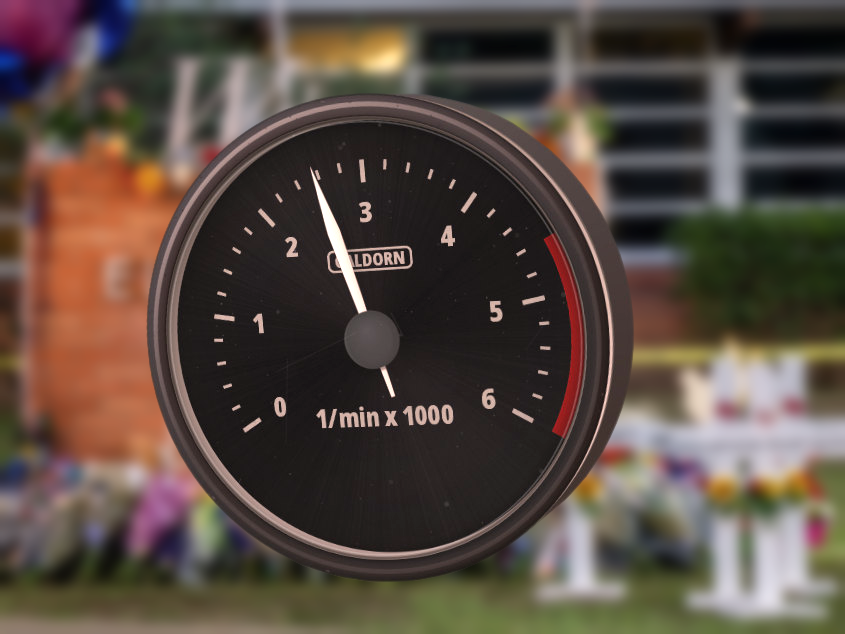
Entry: 2600 rpm
